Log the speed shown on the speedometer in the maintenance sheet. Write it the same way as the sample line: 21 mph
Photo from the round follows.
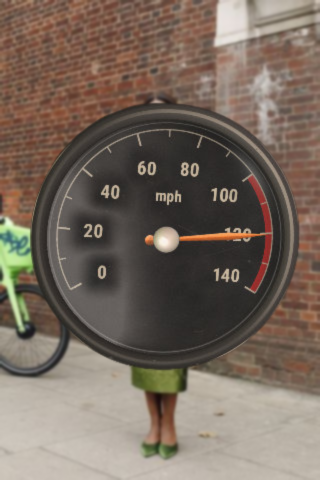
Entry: 120 mph
